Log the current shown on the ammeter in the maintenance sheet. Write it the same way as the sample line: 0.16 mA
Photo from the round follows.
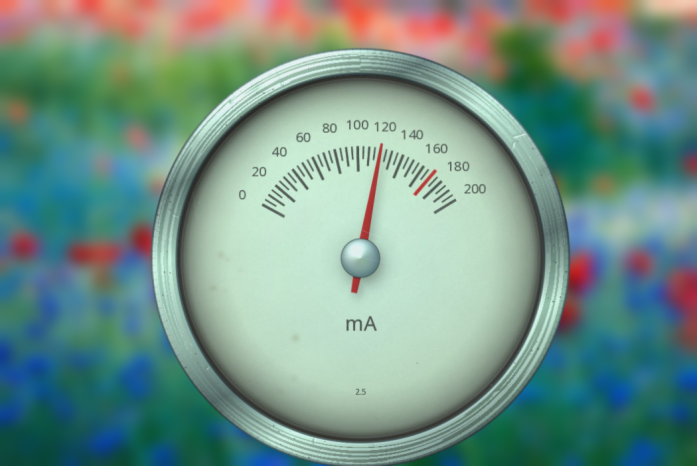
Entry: 120 mA
